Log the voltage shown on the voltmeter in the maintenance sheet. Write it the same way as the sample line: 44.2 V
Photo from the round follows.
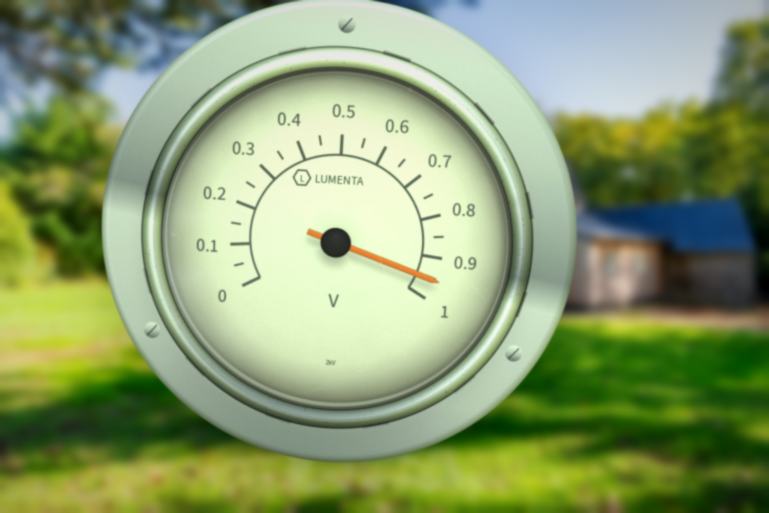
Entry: 0.95 V
